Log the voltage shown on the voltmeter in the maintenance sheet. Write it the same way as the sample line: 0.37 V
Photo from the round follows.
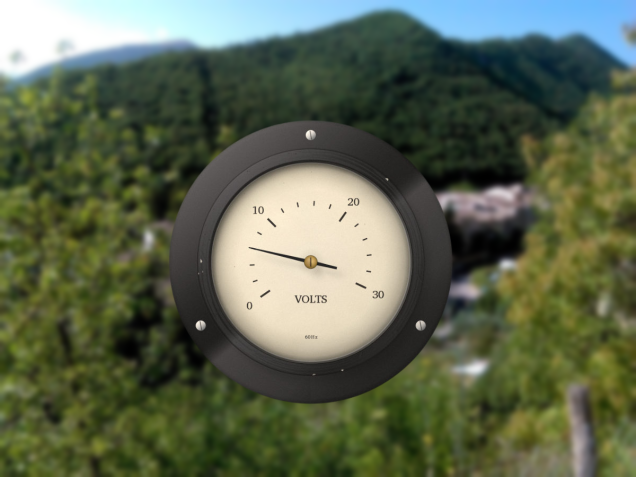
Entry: 6 V
